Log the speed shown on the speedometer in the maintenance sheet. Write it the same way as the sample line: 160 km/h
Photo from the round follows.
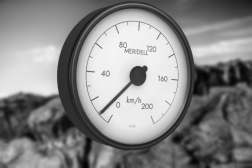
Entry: 10 km/h
